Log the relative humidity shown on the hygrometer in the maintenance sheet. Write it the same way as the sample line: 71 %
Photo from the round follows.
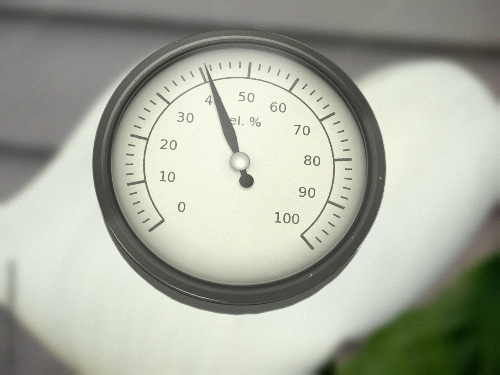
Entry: 41 %
